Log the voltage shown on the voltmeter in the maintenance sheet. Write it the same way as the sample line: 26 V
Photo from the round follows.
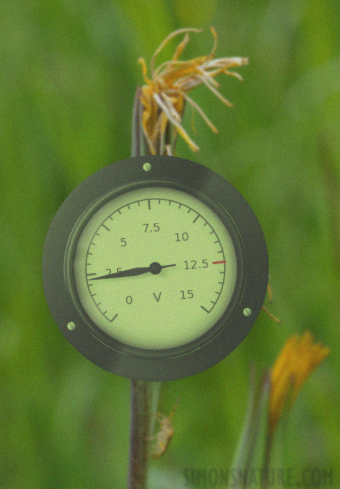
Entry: 2.25 V
